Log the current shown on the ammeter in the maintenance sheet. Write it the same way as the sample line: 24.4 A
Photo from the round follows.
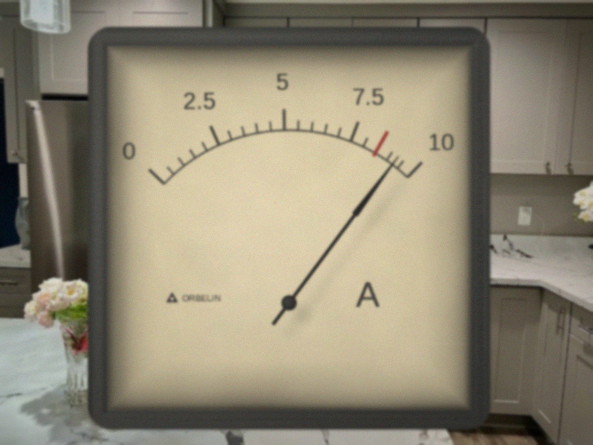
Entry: 9.25 A
